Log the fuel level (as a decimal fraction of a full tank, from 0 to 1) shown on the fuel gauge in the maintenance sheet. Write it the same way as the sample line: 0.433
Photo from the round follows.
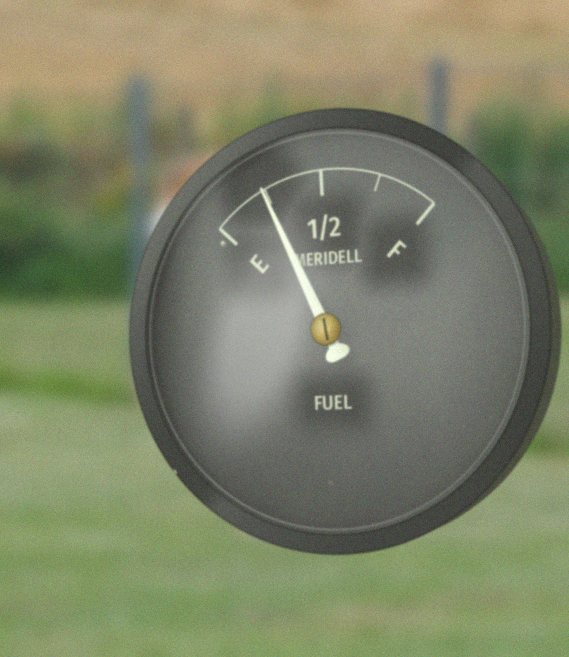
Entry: 0.25
